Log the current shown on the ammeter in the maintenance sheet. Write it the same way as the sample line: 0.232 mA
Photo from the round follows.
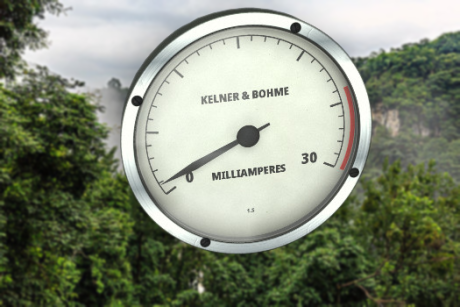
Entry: 1 mA
